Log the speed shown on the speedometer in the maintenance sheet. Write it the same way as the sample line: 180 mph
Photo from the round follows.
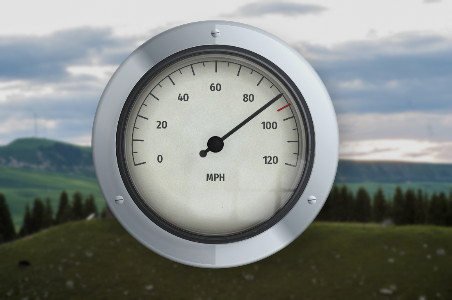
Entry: 90 mph
